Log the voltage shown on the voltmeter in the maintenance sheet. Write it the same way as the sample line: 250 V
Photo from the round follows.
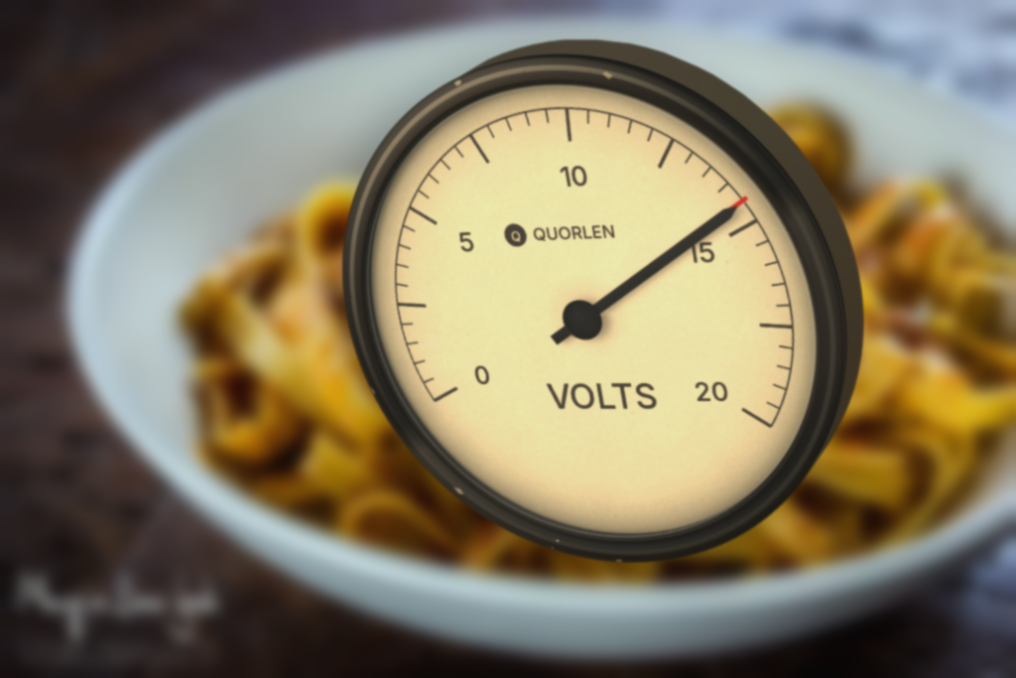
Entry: 14.5 V
